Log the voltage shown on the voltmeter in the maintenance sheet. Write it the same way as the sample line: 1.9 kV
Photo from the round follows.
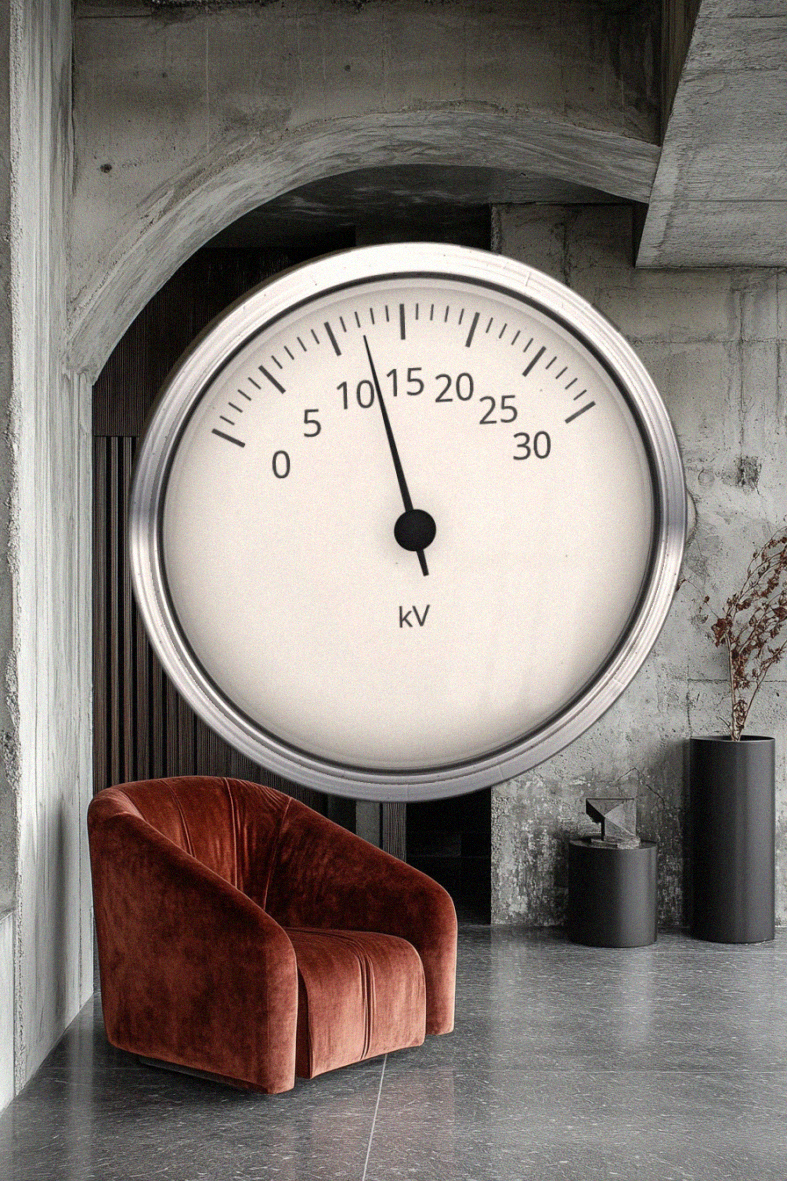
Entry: 12 kV
